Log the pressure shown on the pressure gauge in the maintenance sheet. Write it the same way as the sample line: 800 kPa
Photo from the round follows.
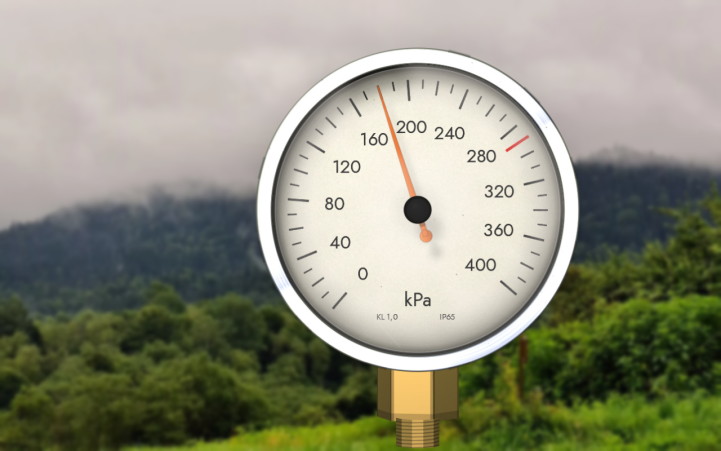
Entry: 180 kPa
